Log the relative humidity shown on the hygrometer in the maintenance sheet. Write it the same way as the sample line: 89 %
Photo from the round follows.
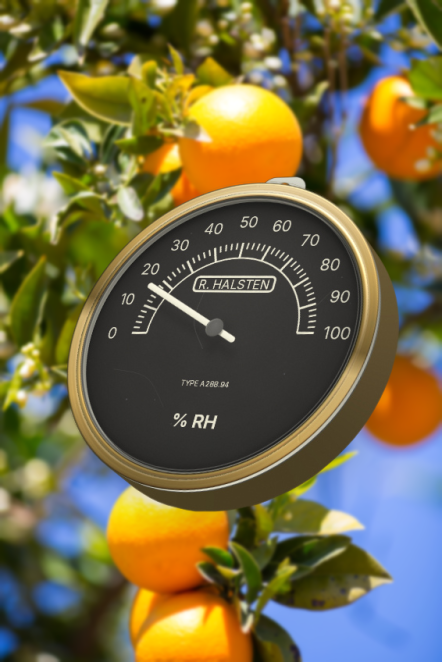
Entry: 16 %
